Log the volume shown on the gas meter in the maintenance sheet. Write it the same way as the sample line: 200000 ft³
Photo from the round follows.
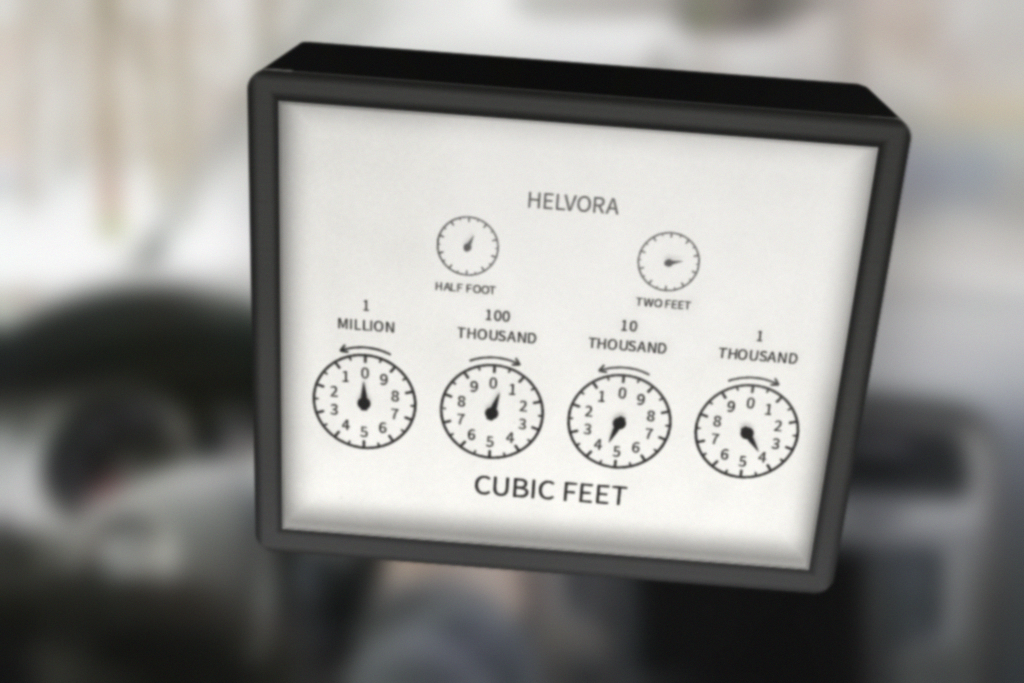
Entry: 4400 ft³
